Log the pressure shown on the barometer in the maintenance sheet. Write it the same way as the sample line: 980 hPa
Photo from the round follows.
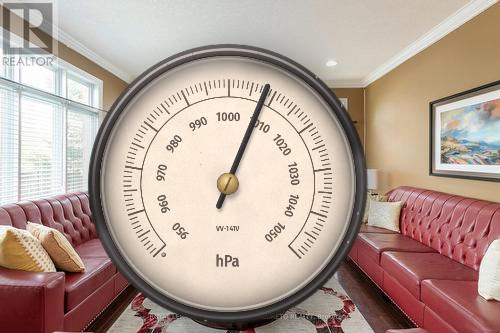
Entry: 1008 hPa
